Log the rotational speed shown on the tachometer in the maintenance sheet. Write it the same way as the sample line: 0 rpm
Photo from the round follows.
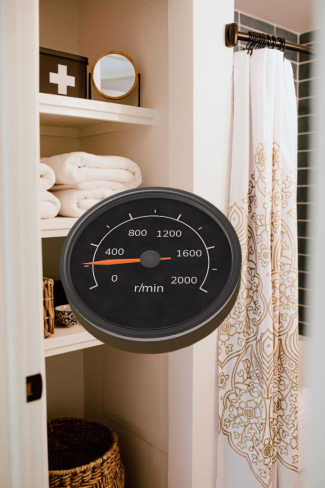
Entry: 200 rpm
